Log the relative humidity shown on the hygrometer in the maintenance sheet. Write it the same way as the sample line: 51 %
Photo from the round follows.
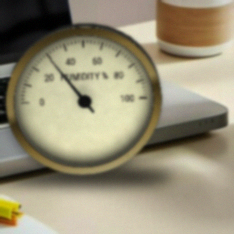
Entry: 30 %
